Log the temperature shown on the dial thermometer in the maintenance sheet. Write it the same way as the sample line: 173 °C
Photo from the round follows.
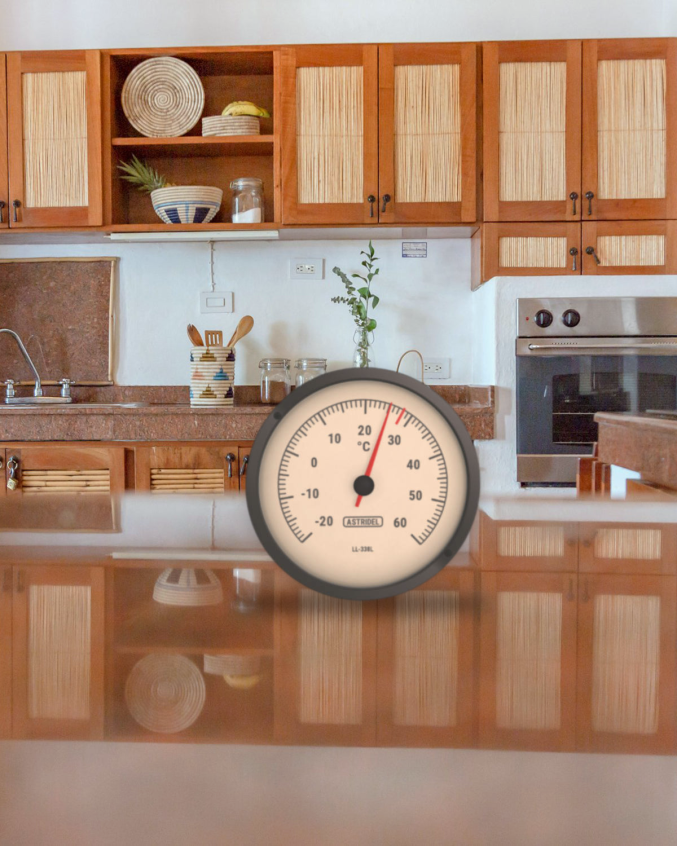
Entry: 25 °C
